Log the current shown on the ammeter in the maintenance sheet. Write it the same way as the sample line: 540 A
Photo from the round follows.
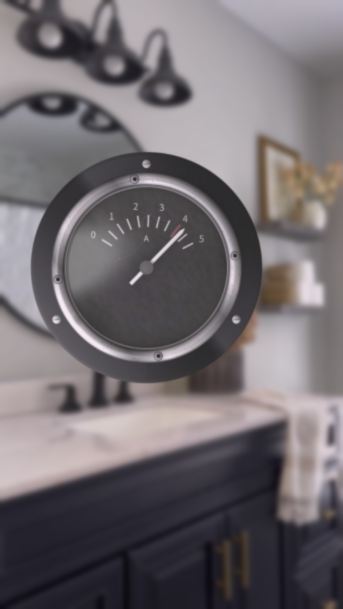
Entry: 4.25 A
